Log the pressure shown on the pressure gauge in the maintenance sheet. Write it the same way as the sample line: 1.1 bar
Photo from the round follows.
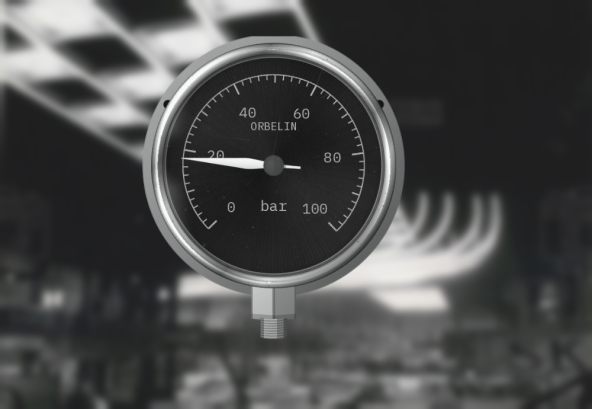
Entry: 18 bar
